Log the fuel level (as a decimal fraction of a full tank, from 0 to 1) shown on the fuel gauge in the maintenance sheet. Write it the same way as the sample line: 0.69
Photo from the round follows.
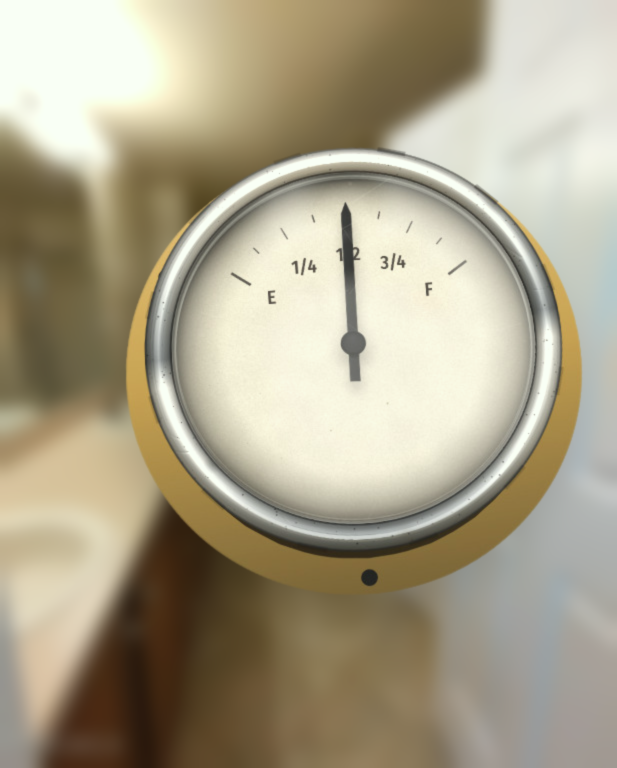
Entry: 0.5
